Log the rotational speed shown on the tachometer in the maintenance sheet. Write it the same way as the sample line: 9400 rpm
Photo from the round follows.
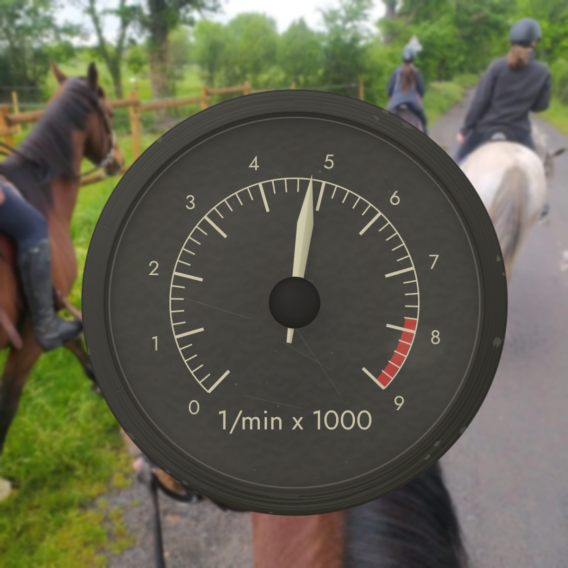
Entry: 4800 rpm
